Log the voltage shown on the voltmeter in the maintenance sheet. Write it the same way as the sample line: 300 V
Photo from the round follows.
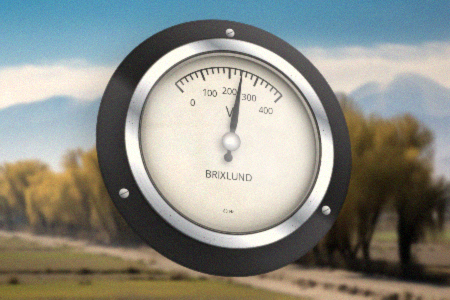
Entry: 240 V
